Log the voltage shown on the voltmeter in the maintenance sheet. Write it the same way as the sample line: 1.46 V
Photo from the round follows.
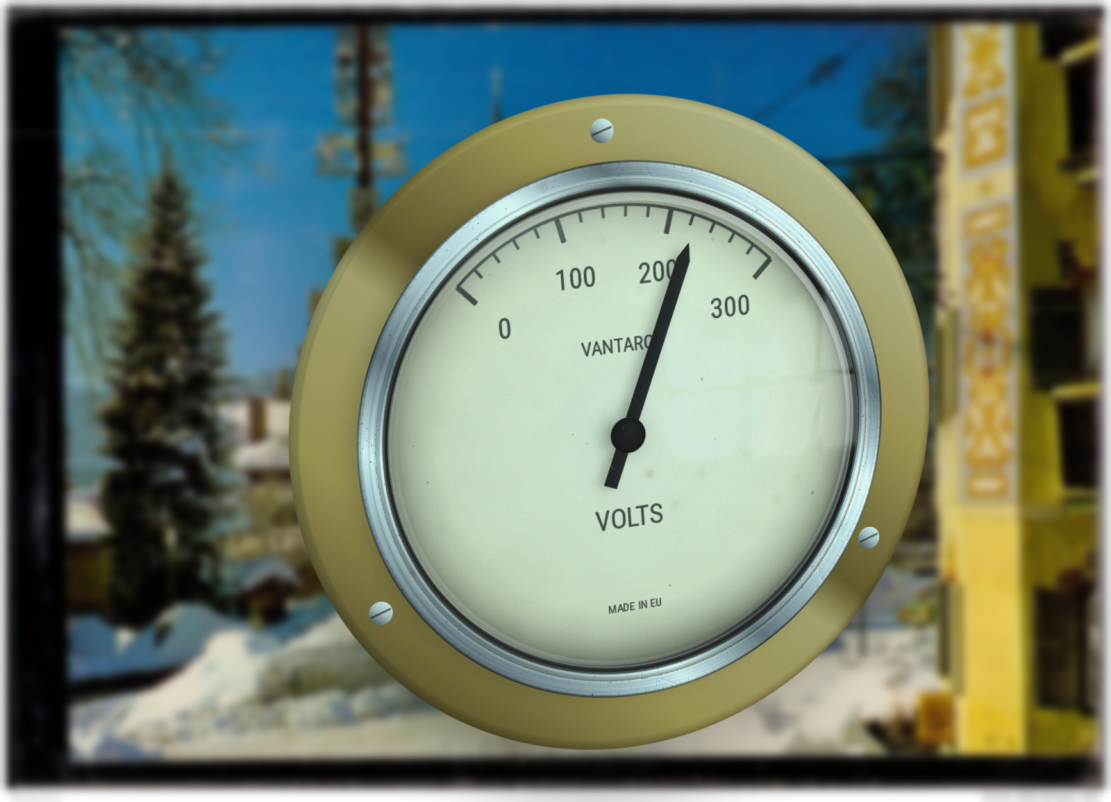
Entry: 220 V
